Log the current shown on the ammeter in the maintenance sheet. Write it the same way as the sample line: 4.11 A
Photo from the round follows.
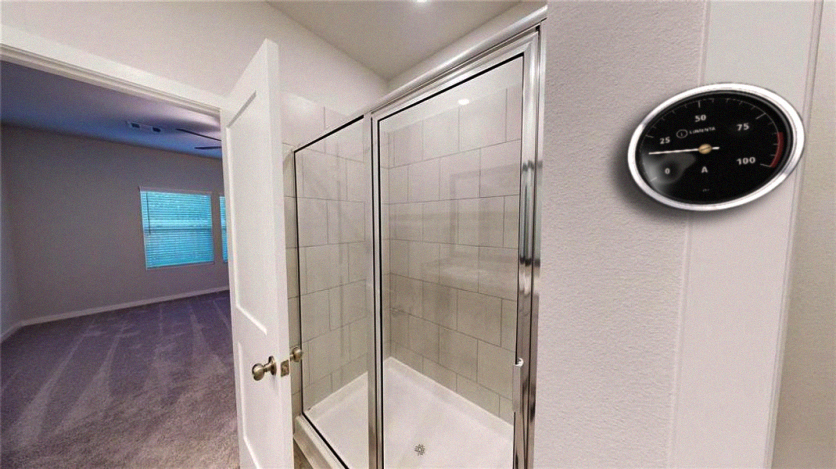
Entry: 15 A
